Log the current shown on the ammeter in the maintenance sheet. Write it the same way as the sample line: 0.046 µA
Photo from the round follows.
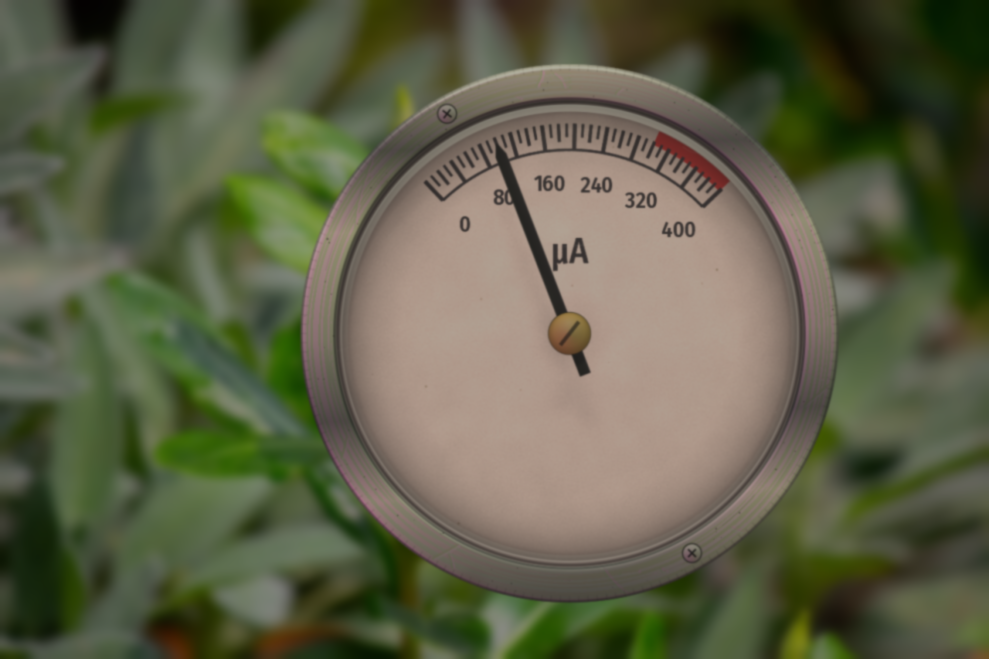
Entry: 100 µA
